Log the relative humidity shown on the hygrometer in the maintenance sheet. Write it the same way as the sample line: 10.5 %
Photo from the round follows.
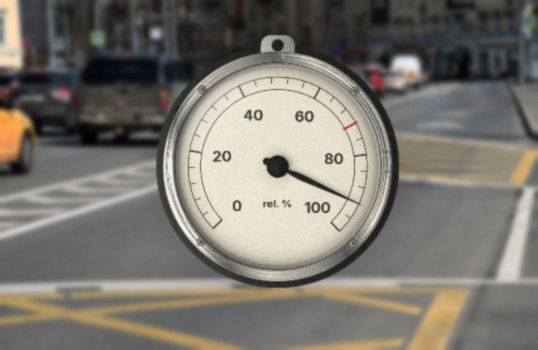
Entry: 92 %
